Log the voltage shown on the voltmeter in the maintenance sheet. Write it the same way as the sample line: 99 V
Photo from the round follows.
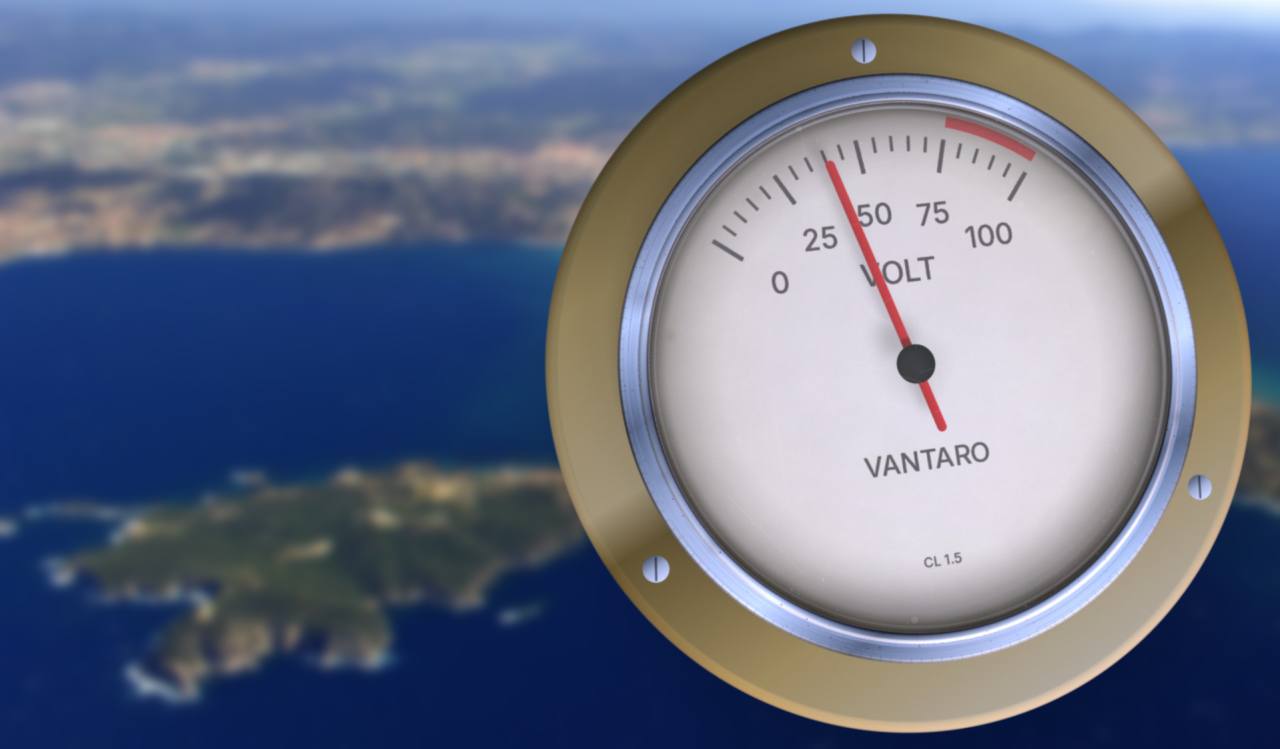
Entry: 40 V
